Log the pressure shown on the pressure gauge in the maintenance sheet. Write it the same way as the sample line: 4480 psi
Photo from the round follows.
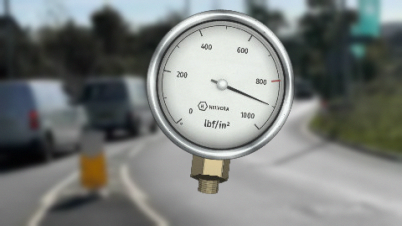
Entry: 900 psi
